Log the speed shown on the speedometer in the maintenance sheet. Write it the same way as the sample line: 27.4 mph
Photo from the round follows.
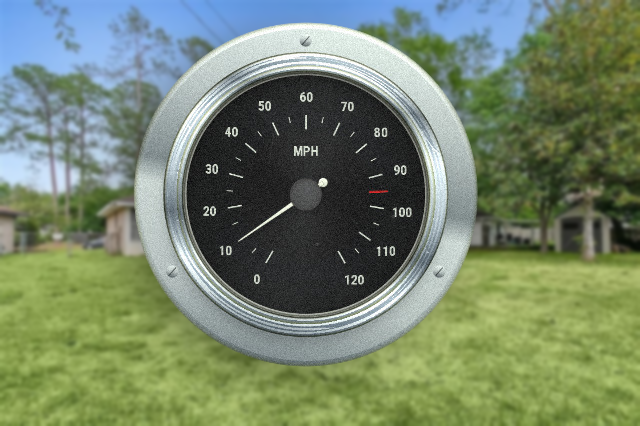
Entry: 10 mph
